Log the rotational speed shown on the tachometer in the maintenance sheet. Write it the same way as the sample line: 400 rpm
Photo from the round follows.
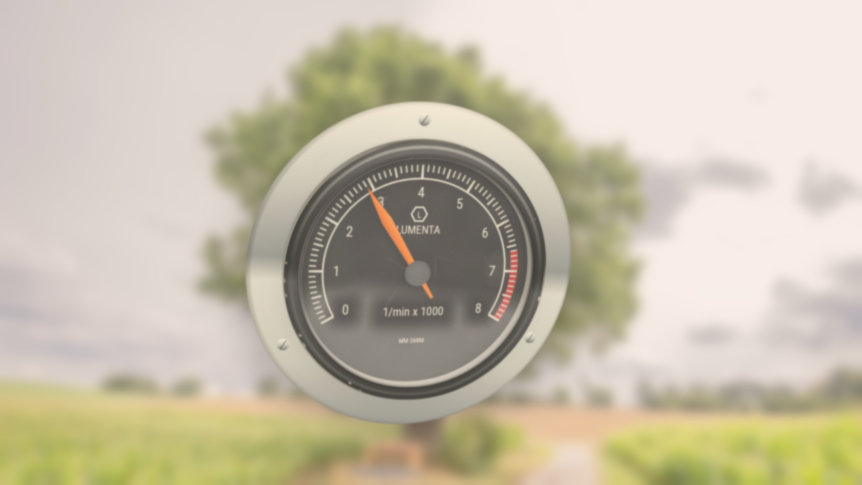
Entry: 2900 rpm
